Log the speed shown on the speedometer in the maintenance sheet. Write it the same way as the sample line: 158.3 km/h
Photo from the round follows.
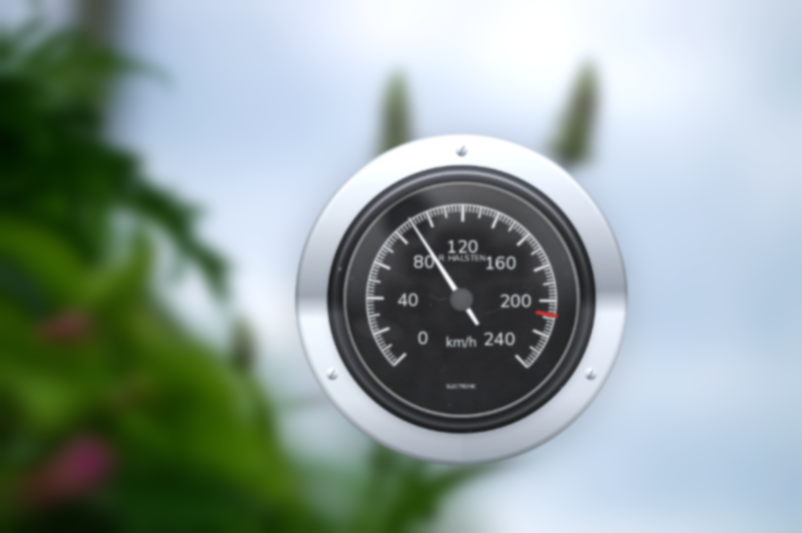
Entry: 90 km/h
